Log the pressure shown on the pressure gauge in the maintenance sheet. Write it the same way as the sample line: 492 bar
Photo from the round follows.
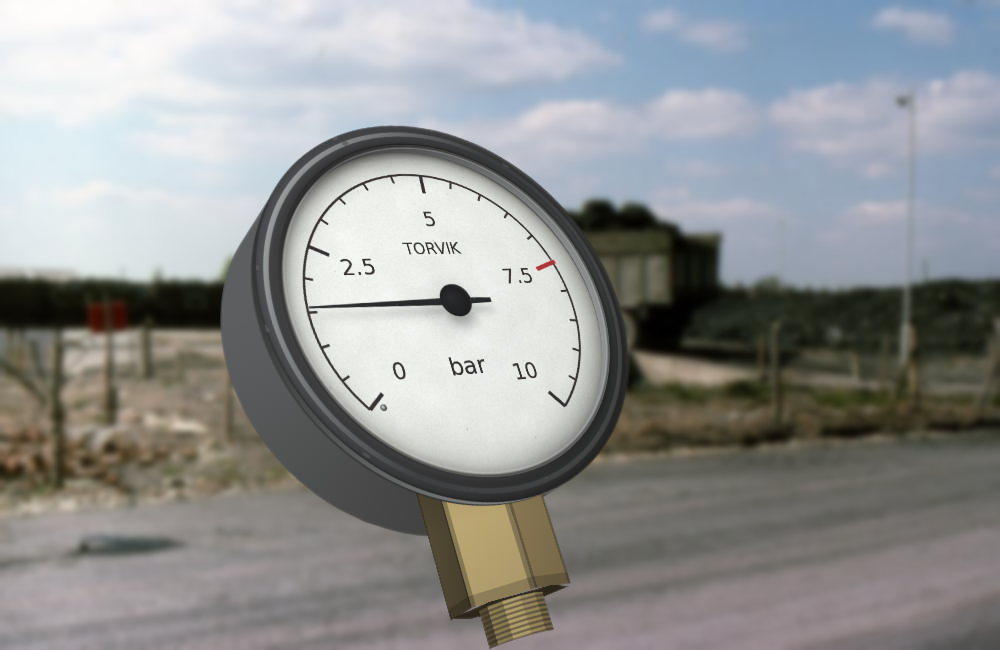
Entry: 1.5 bar
